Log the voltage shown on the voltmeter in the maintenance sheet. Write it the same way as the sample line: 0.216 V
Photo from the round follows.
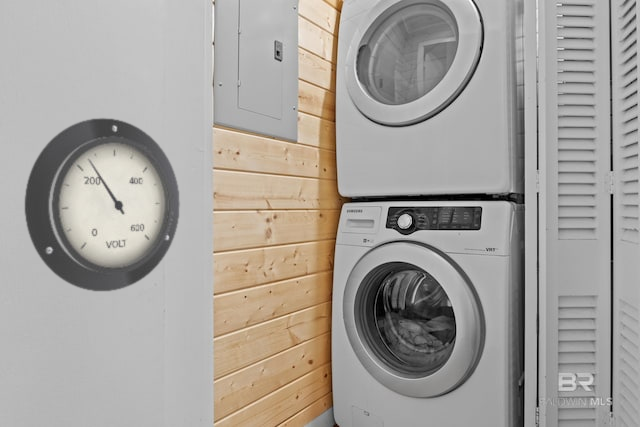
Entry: 225 V
